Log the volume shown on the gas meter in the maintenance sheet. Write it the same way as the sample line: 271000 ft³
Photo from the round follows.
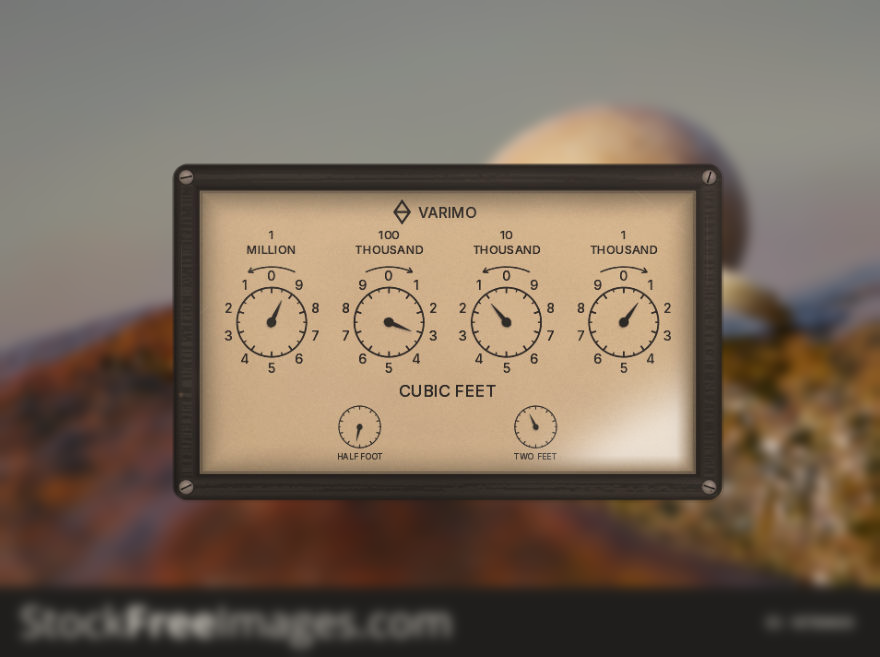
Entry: 931100 ft³
